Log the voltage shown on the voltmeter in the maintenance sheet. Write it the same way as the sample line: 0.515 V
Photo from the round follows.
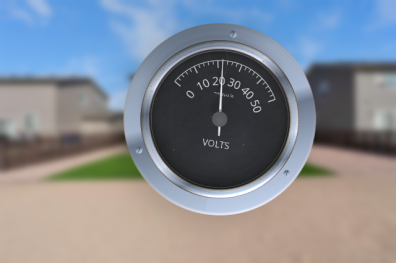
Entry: 22 V
